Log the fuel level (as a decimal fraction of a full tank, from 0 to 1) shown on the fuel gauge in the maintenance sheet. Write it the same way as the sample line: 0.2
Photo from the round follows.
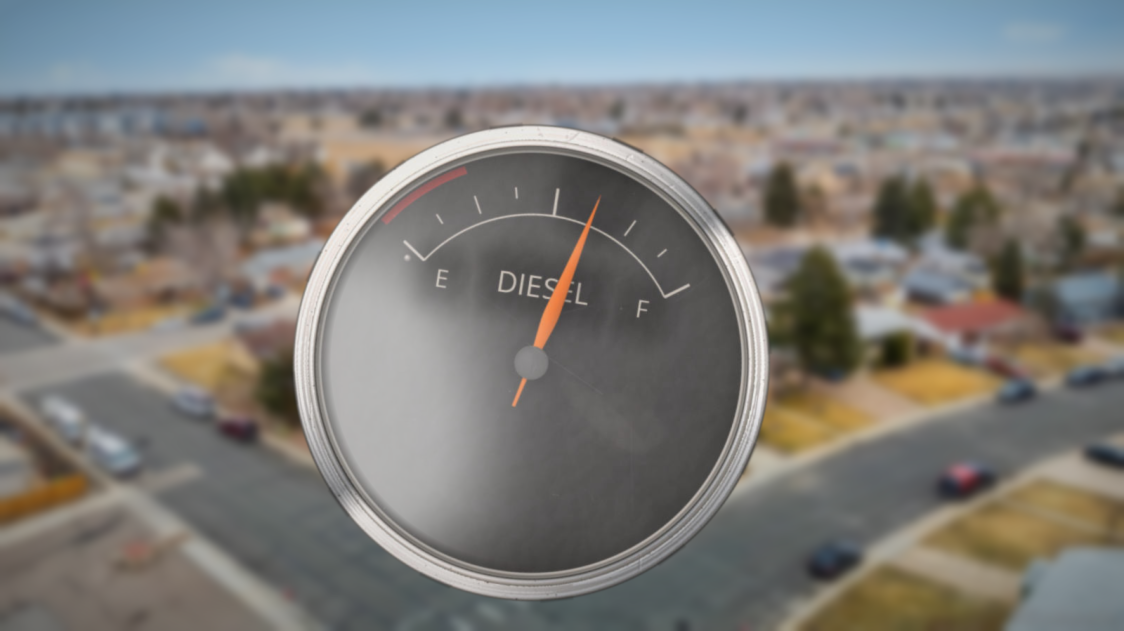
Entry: 0.625
